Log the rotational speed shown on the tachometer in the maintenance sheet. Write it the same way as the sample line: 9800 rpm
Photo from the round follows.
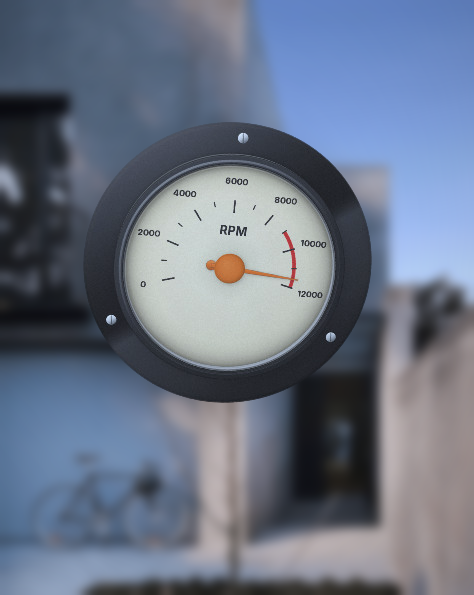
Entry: 11500 rpm
